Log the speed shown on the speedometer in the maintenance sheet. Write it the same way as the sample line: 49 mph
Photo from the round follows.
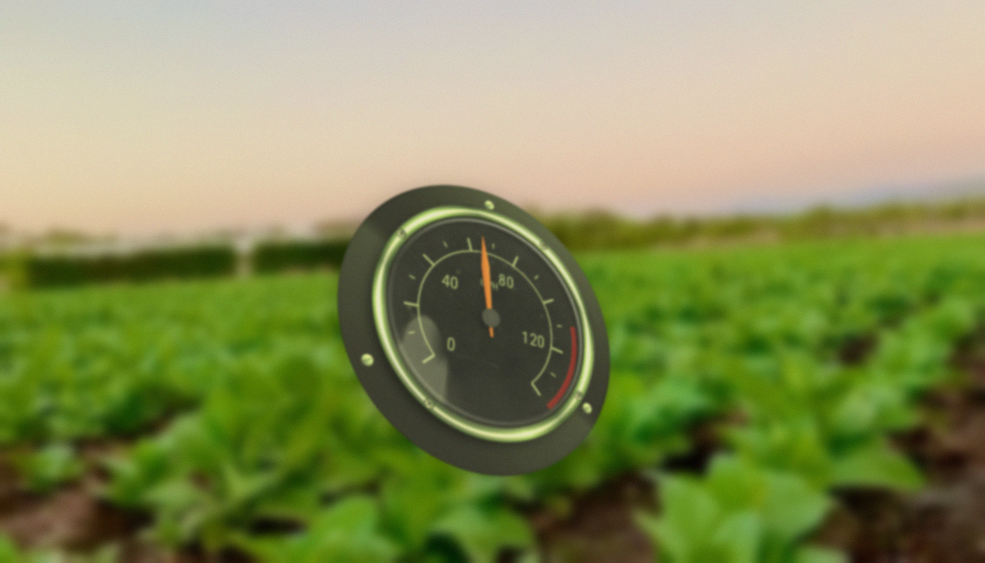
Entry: 65 mph
